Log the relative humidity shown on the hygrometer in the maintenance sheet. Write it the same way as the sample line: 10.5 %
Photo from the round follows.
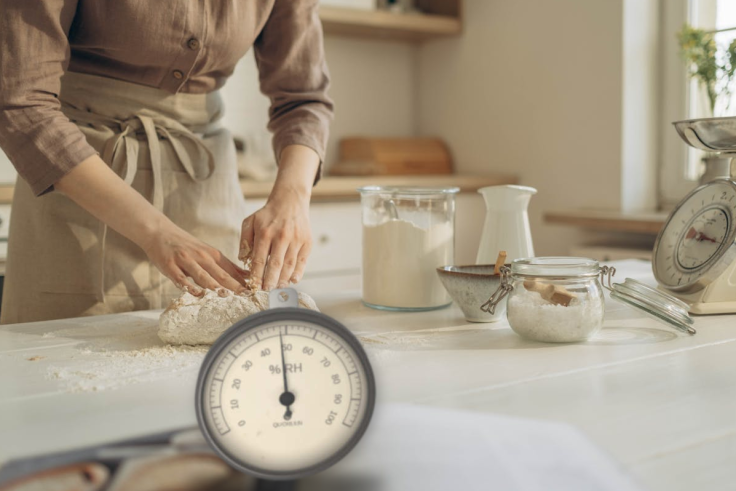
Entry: 48 %
